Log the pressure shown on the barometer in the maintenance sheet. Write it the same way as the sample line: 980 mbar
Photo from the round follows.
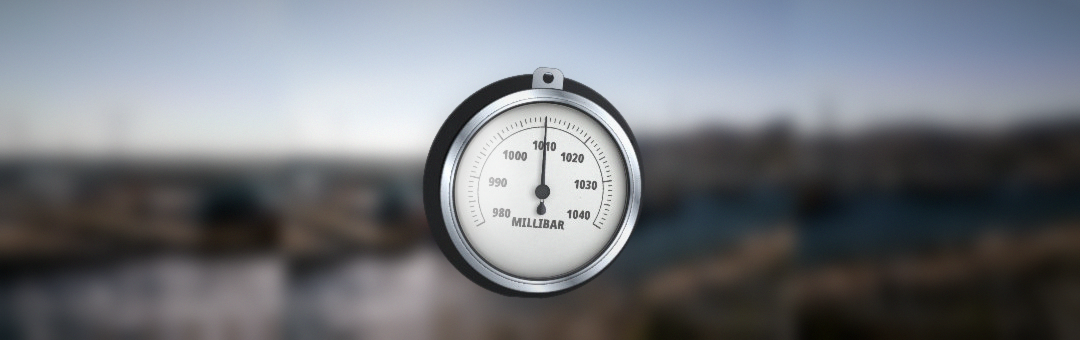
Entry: 1010 mbar
